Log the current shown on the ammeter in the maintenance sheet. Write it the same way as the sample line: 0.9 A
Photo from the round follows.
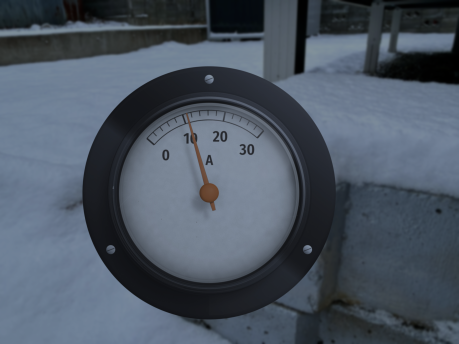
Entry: 11 A
